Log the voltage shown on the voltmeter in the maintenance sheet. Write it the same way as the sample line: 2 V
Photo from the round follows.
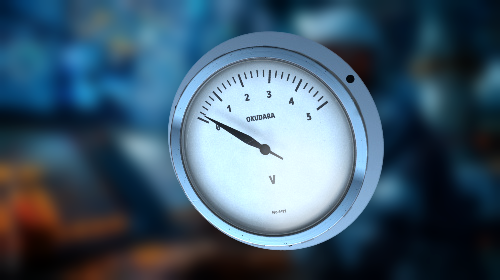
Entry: 0.2 V
